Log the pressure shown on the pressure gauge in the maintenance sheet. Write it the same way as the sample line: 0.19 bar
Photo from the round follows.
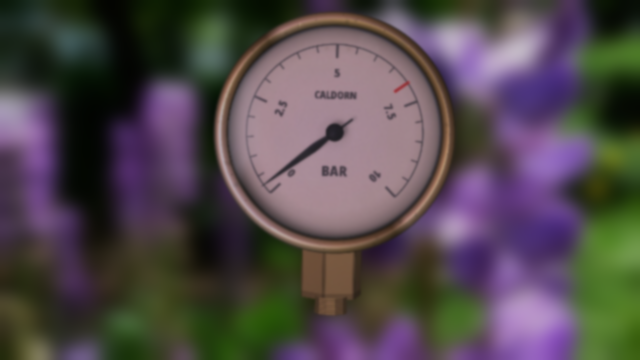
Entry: 0.25 bar
